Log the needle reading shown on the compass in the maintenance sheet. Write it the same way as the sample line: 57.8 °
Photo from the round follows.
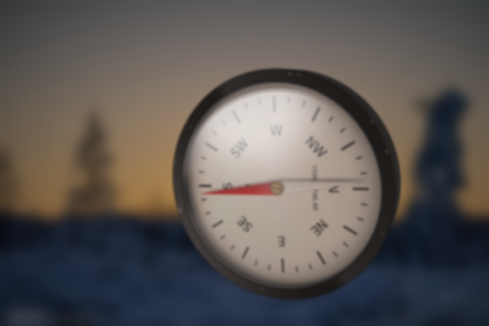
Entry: 175 °
